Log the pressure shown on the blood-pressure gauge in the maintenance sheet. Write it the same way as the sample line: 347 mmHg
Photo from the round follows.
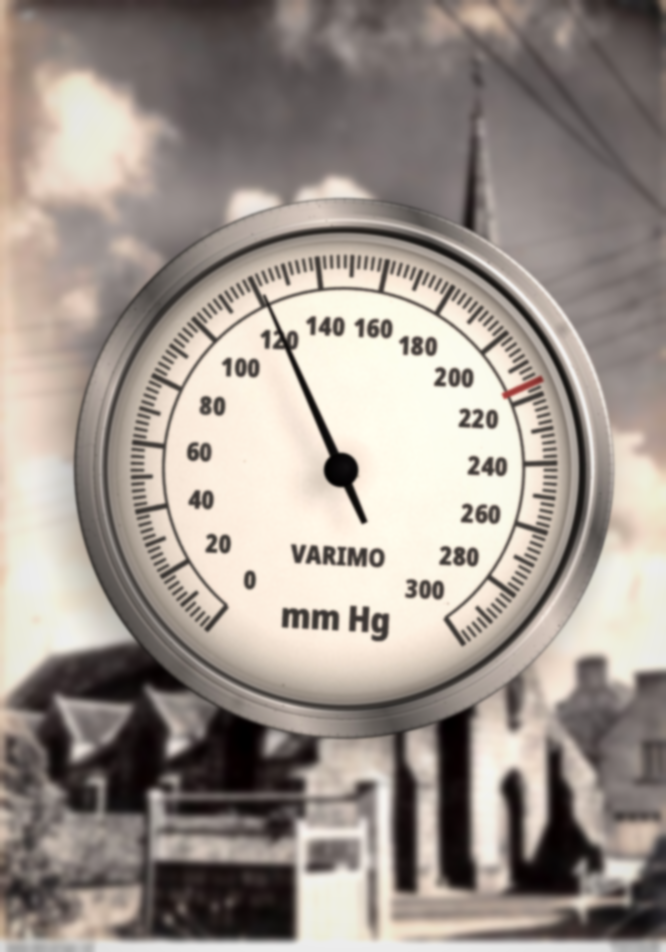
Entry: 122 mmHg
